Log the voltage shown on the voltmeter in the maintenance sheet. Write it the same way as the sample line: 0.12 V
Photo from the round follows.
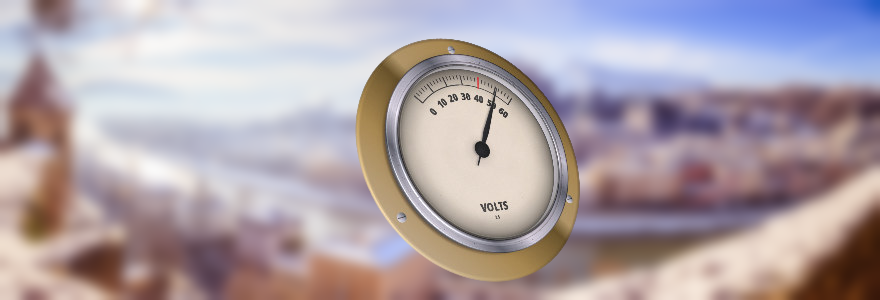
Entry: 50 V
